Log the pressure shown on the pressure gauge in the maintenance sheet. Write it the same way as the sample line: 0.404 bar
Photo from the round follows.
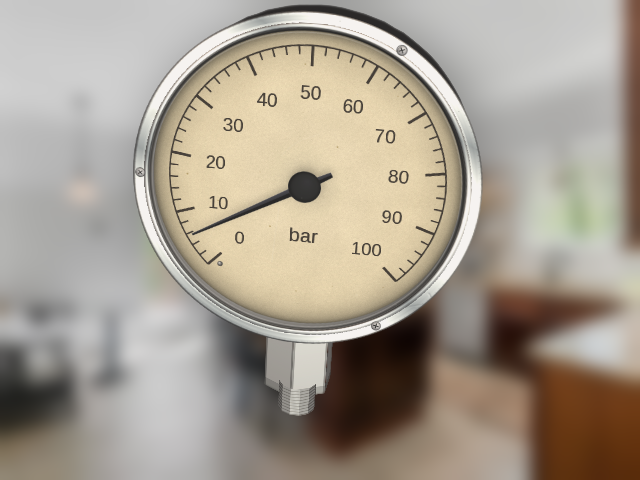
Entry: 6 bar
